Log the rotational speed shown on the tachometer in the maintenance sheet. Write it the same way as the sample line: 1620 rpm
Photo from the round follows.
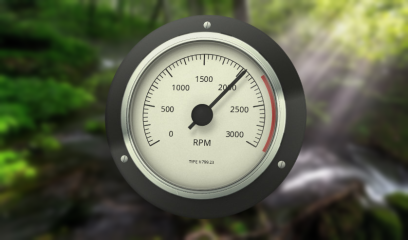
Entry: 2050 rpm
